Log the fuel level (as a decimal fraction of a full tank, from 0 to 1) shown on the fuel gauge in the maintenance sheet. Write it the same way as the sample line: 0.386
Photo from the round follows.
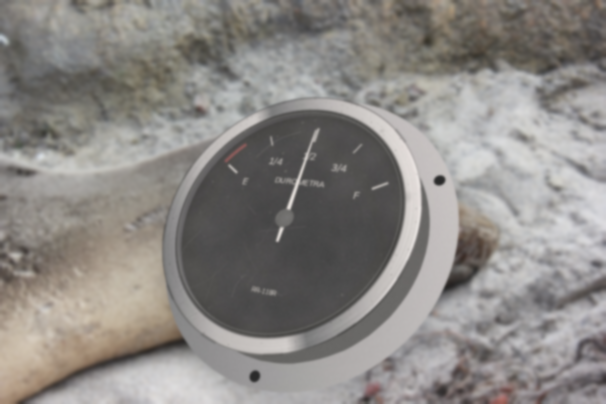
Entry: 0.5
